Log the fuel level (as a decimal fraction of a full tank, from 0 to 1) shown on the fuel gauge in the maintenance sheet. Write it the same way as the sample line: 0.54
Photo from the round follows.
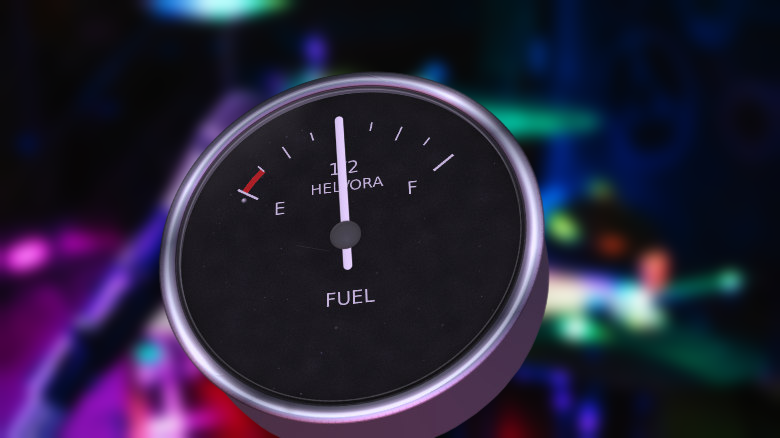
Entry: 0.5
